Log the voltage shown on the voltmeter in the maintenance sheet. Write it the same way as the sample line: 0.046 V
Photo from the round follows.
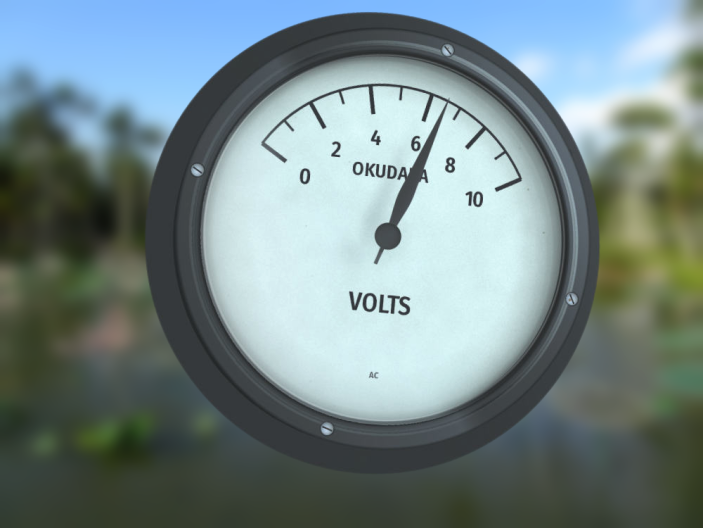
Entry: 6.5 V
